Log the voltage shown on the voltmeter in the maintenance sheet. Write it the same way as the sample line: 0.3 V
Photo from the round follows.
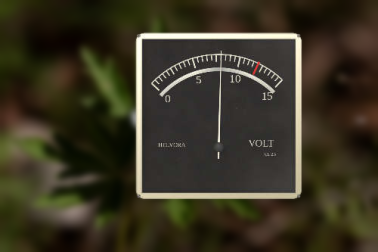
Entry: 8 V
